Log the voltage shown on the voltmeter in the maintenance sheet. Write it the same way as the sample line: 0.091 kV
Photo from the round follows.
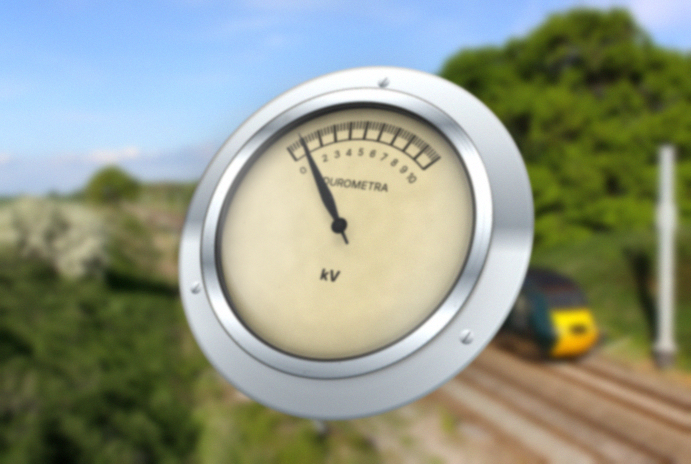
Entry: 1 kV
